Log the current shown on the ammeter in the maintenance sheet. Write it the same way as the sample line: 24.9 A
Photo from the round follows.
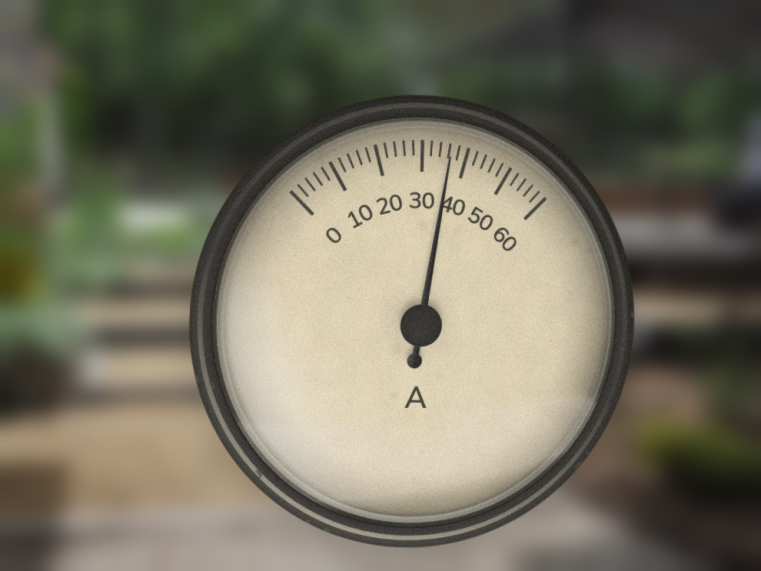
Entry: 36 A
